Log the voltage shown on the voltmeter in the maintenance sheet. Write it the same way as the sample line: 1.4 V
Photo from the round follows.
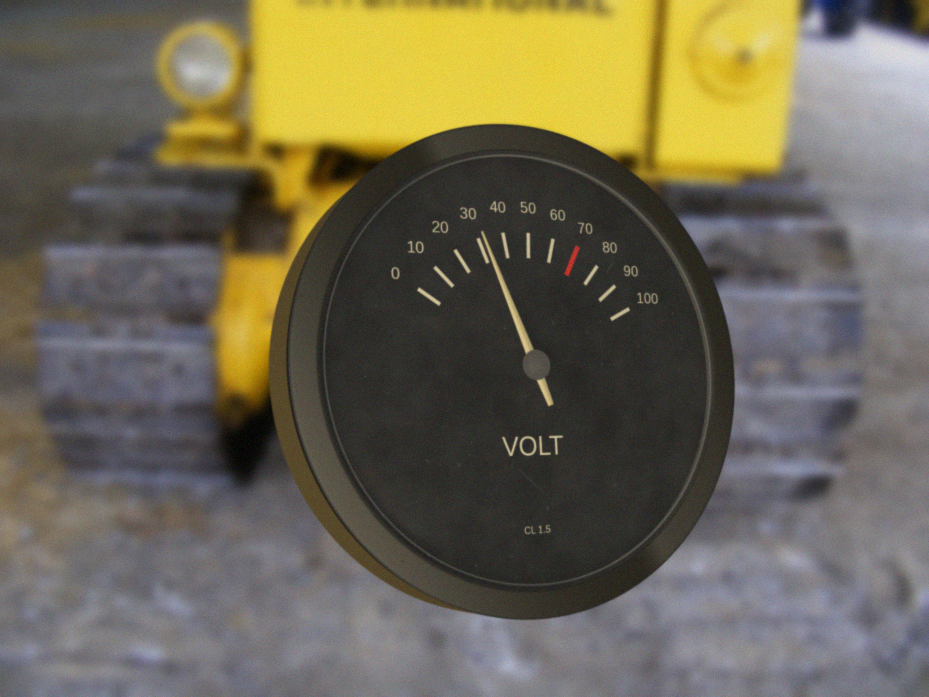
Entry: 30 V
